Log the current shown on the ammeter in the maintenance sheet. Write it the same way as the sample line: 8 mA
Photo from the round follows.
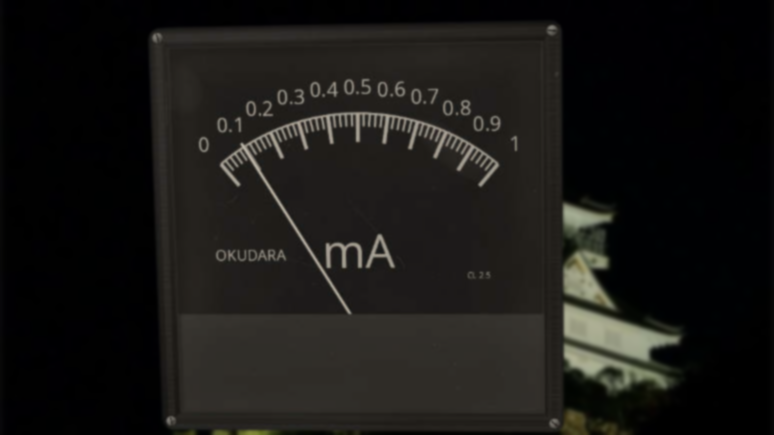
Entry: 0.1 mA
